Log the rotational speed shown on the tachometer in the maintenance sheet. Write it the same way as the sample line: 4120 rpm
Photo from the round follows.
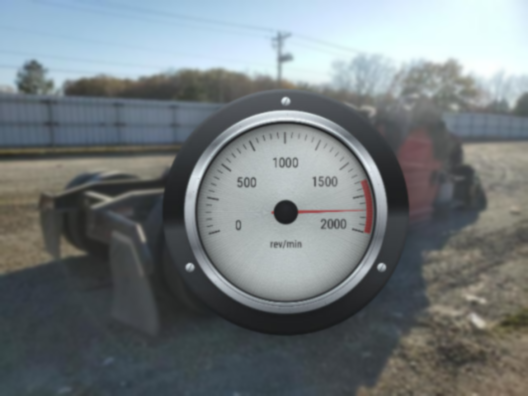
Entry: 1850 rpm
